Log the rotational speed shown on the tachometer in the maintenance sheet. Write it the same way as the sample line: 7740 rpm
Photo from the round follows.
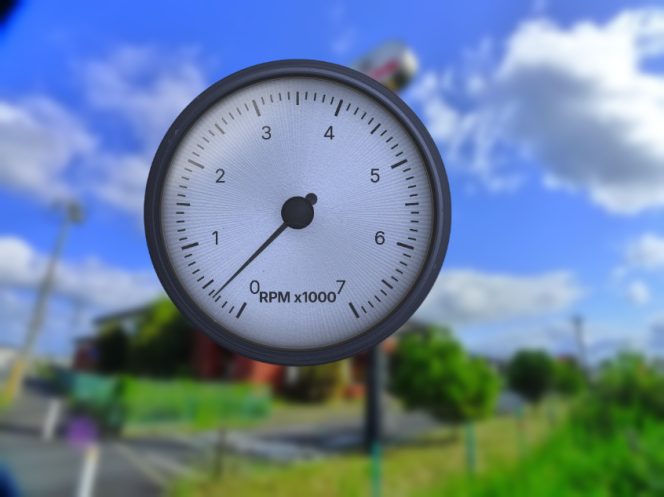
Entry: 350 rpm
